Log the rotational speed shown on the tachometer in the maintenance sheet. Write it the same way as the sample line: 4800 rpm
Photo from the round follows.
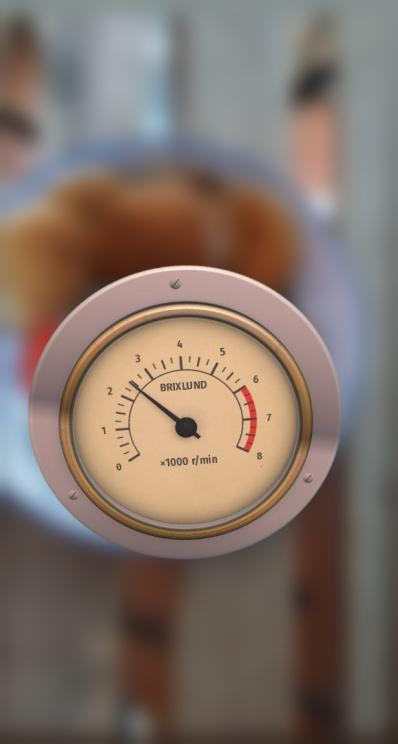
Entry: 2500 rpm
